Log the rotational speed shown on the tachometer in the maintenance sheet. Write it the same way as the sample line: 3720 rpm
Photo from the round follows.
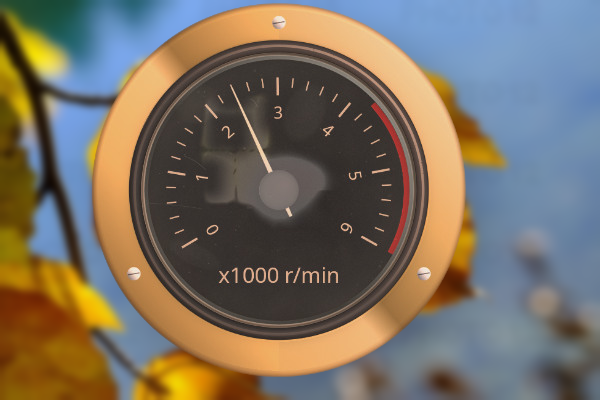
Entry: 2400 rpm
